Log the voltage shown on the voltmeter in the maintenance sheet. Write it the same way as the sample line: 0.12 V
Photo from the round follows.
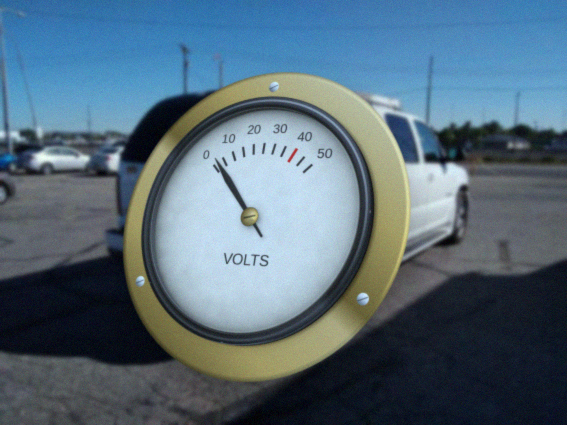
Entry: 2.5 V
